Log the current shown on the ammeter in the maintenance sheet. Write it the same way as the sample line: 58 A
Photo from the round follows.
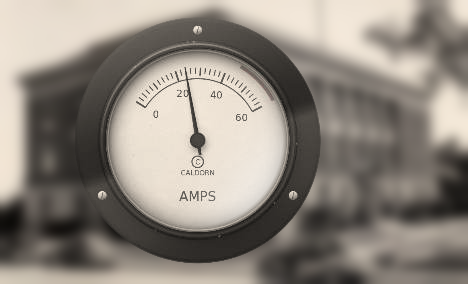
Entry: 24 A
